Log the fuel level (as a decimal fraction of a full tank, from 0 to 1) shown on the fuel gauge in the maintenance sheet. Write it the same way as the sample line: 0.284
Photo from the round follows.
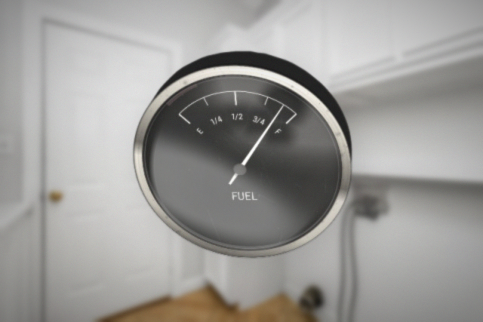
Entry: 0.875
